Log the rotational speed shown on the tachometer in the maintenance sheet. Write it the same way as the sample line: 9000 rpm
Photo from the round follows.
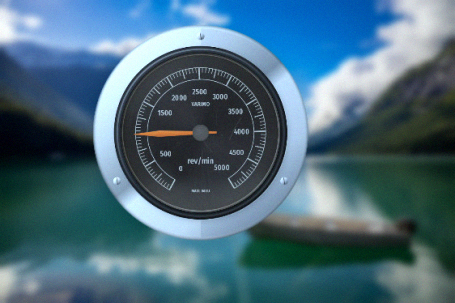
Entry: 1000 rpm
